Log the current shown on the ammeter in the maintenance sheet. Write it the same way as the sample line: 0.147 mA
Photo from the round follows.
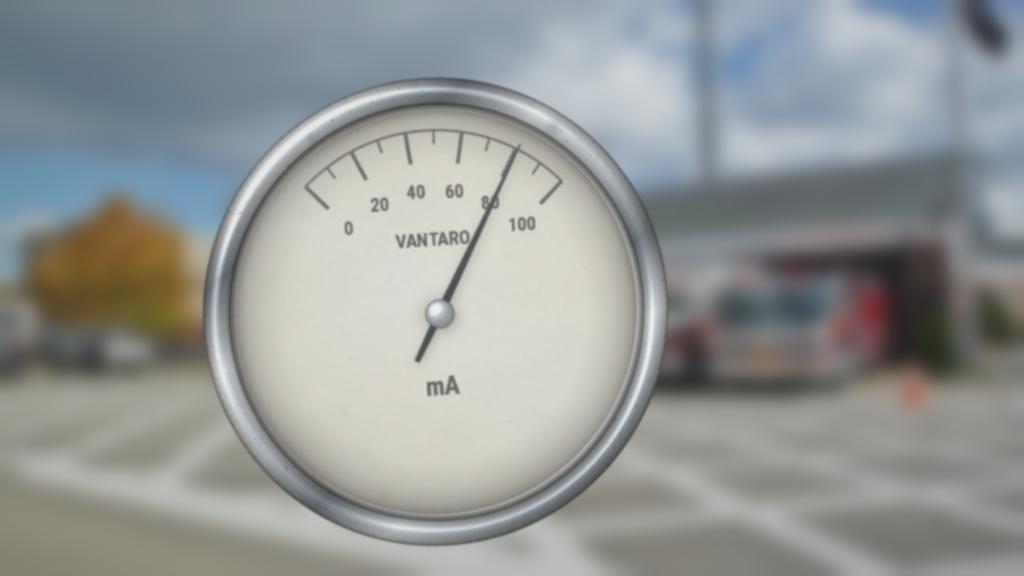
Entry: 80 mA
